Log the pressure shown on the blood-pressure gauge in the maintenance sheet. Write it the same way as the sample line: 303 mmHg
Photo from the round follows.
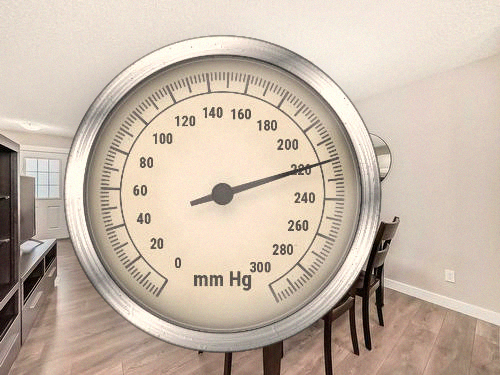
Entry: 220 mmHg
